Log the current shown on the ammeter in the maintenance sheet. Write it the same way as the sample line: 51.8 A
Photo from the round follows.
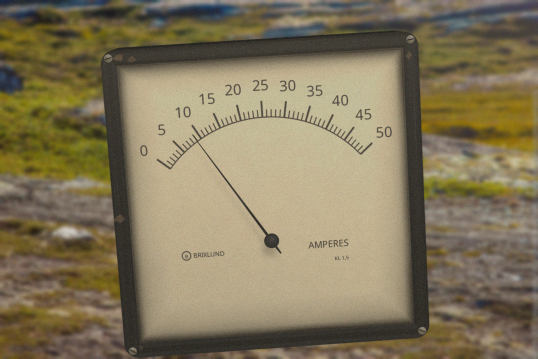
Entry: 9 A
